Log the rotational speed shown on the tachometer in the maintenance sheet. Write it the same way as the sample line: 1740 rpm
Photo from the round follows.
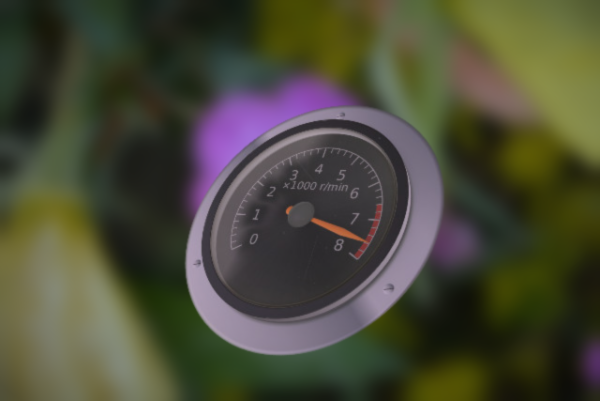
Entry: 7600 rpm
